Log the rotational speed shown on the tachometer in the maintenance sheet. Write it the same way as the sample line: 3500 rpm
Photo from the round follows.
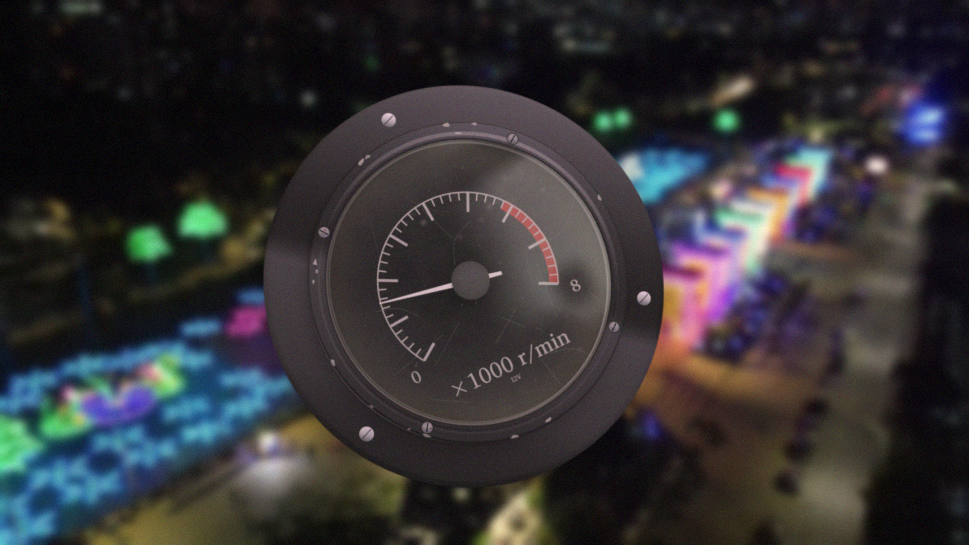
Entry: 1500 rpm
